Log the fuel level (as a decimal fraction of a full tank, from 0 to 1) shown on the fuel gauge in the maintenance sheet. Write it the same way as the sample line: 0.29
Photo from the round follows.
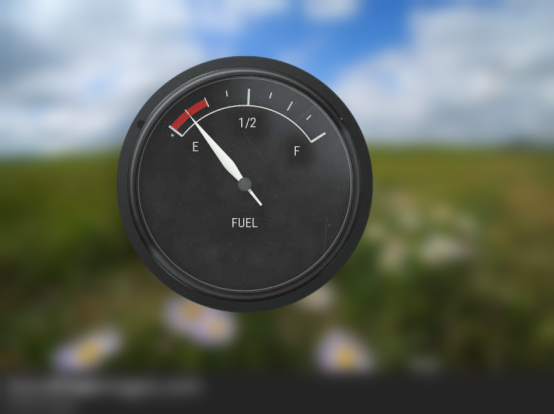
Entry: 0.125
